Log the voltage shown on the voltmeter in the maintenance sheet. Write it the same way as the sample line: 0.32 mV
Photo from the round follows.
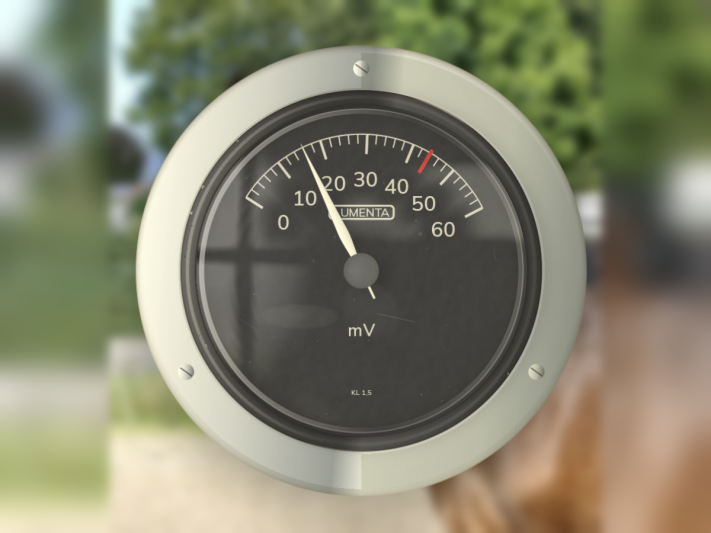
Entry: 16 mV
